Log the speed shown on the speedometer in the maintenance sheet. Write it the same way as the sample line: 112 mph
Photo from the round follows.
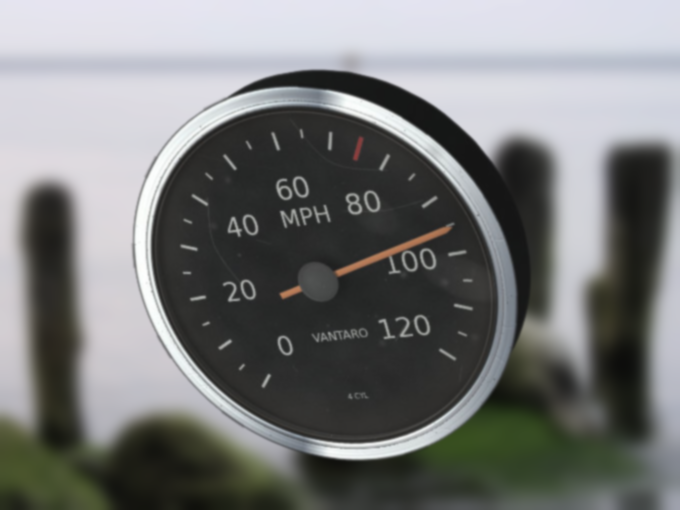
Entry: 95 mph
